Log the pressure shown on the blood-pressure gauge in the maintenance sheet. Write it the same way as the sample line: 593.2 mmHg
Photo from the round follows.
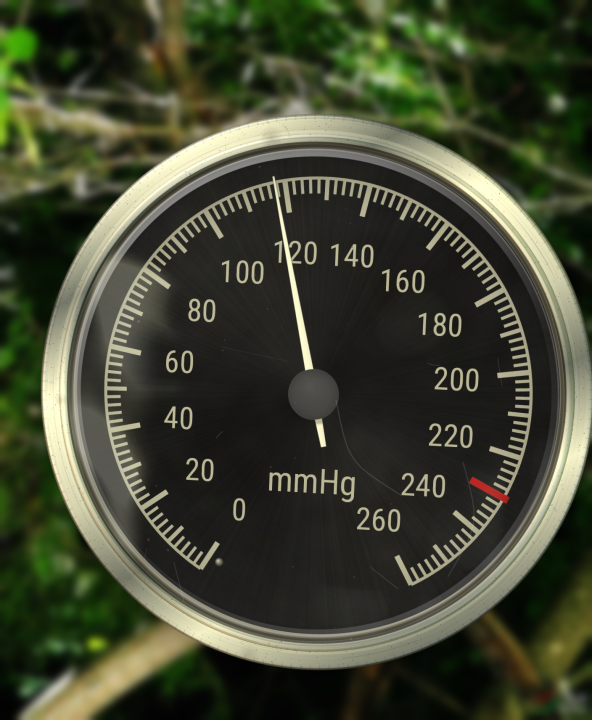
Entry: 118 mmHg
